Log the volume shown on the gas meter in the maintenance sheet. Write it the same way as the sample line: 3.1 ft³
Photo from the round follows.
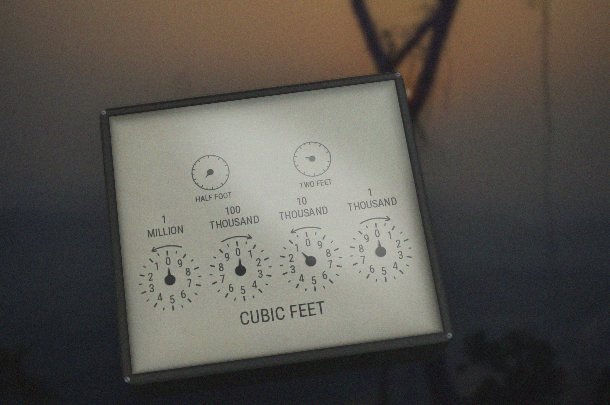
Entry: 1000 ft³
